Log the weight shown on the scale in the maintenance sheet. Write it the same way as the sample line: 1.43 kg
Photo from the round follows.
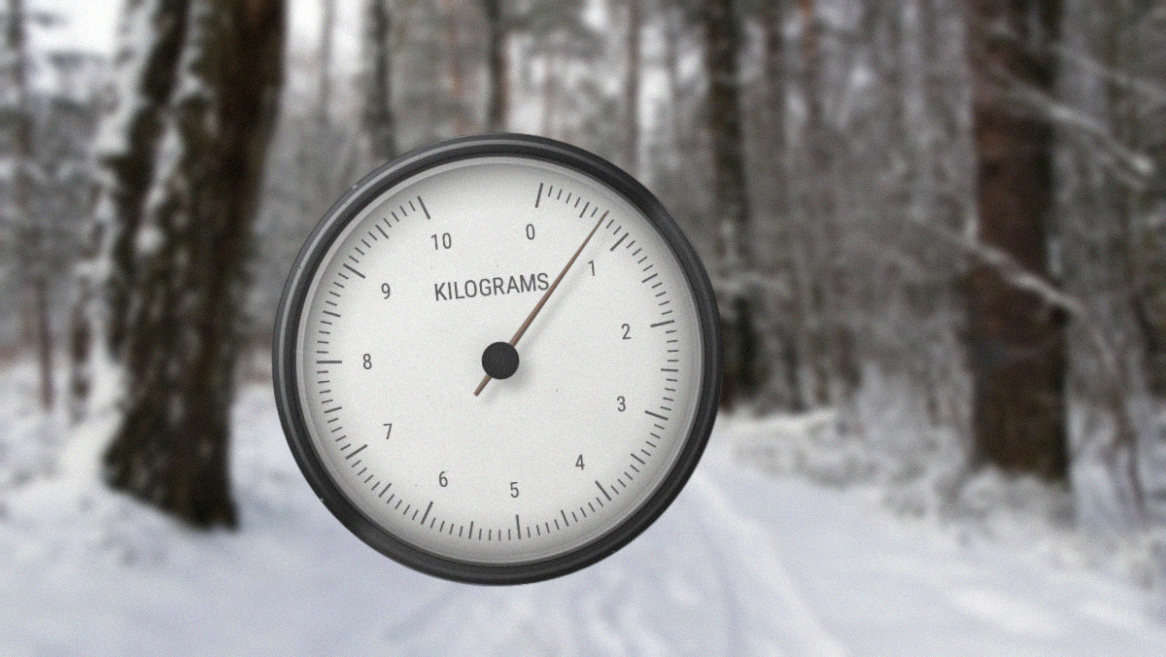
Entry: 0.7 kg
